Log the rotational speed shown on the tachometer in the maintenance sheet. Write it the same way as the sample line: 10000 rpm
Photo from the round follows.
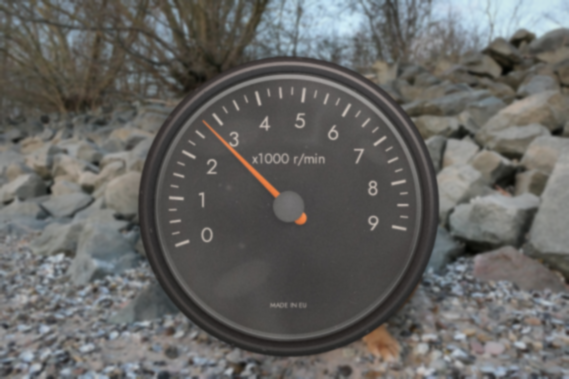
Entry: 2750 rpm
